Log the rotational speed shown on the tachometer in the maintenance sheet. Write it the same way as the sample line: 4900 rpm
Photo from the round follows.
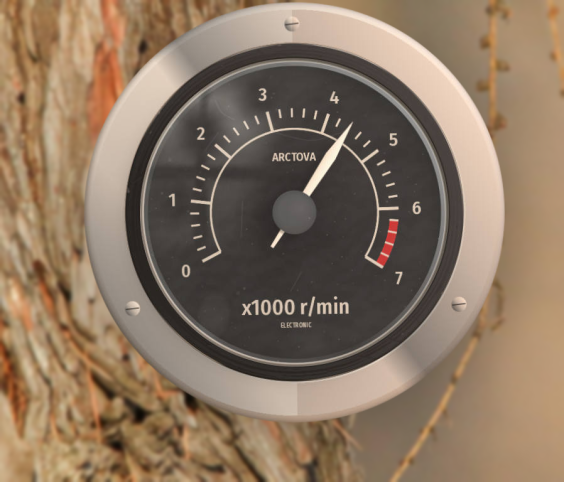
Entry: 4400 rpm
